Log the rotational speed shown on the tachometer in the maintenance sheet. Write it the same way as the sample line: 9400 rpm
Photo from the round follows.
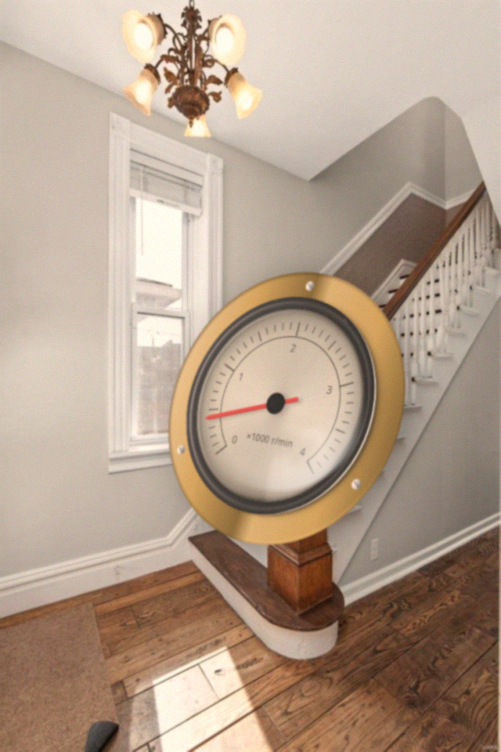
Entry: 400 rpm
